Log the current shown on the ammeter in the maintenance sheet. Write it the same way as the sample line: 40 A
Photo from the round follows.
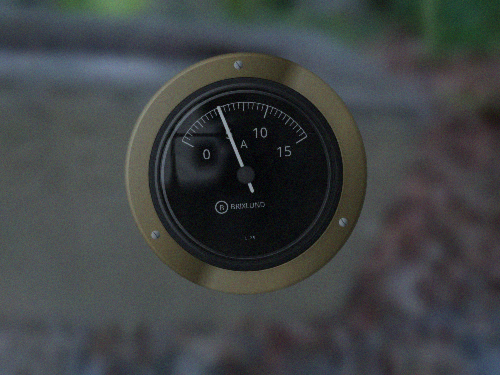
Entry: 5 A
